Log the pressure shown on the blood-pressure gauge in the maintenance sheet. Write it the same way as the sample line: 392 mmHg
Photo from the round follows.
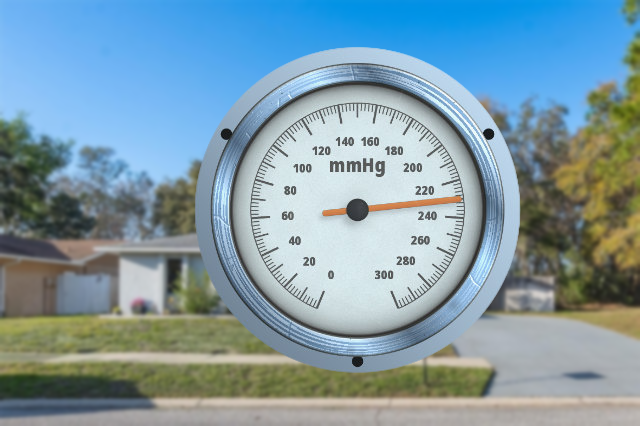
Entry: 230 mmHg
